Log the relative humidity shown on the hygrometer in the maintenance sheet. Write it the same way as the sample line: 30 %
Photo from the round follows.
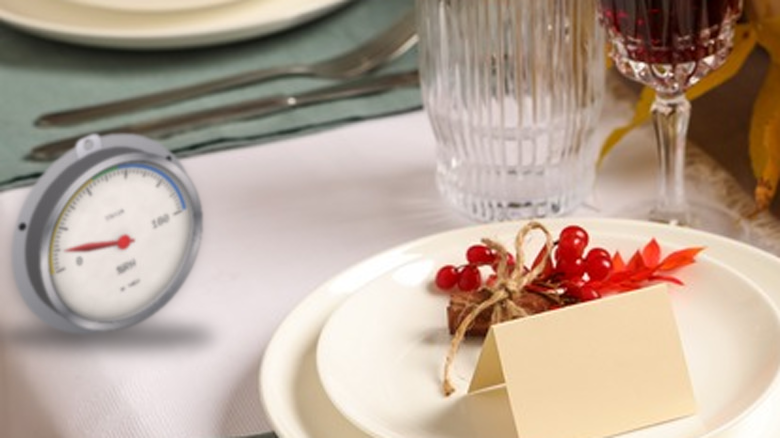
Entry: 10 %
